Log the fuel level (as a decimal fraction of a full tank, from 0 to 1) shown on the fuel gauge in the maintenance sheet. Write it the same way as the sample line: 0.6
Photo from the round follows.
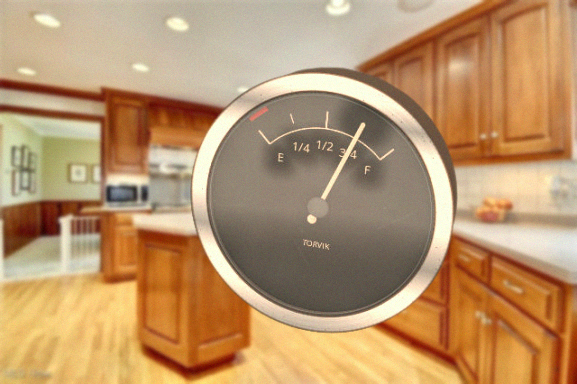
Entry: 0.75
